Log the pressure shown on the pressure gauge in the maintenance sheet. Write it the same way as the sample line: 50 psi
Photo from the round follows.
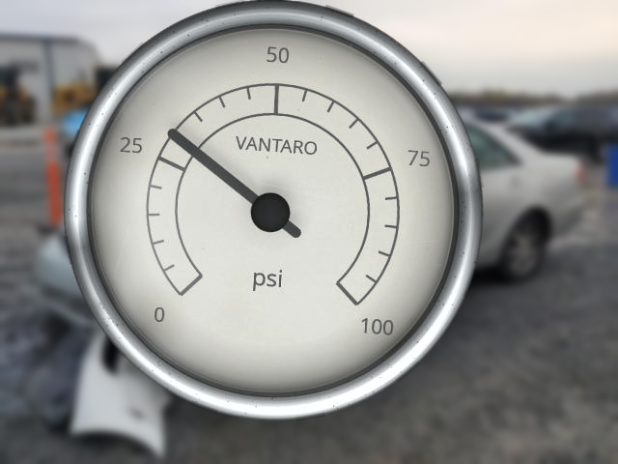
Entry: 30 psi
